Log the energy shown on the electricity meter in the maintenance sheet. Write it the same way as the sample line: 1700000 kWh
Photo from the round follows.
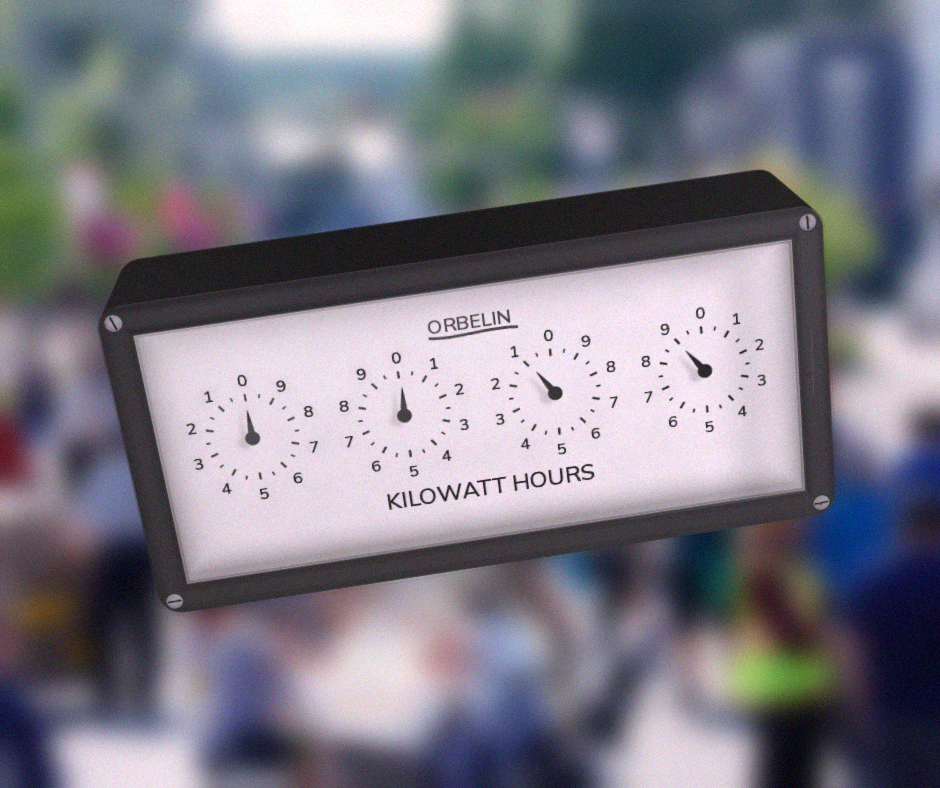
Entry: 9 kWh
